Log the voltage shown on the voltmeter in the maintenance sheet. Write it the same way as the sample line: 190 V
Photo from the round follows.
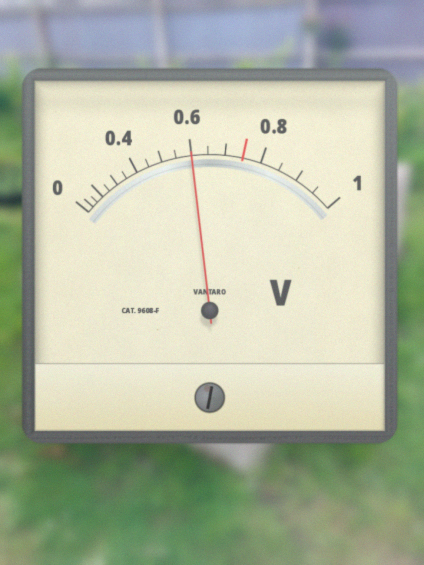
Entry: 0.6 V
